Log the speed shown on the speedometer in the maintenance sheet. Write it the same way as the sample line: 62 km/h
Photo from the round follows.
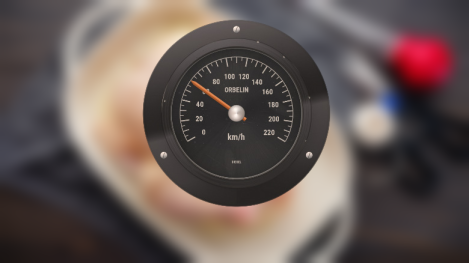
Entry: 60 km/h
